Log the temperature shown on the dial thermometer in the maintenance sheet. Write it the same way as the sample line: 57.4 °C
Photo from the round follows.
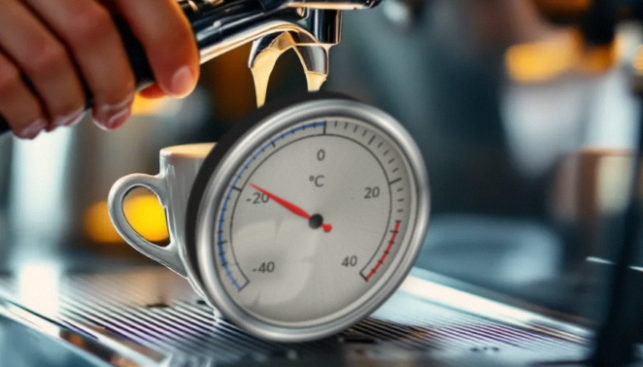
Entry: -18 °C
